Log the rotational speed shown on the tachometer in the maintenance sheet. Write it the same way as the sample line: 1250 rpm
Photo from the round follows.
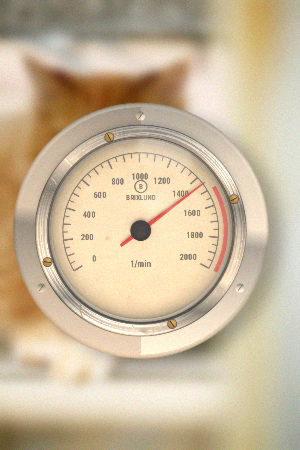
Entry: 1450 rpm
